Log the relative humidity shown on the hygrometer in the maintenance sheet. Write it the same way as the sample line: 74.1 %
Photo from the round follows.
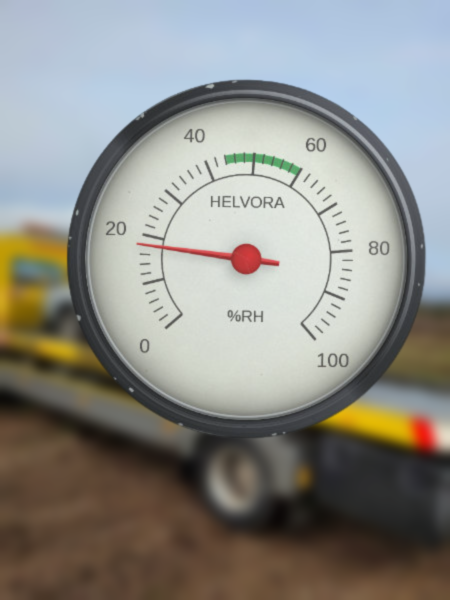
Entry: 18 %
